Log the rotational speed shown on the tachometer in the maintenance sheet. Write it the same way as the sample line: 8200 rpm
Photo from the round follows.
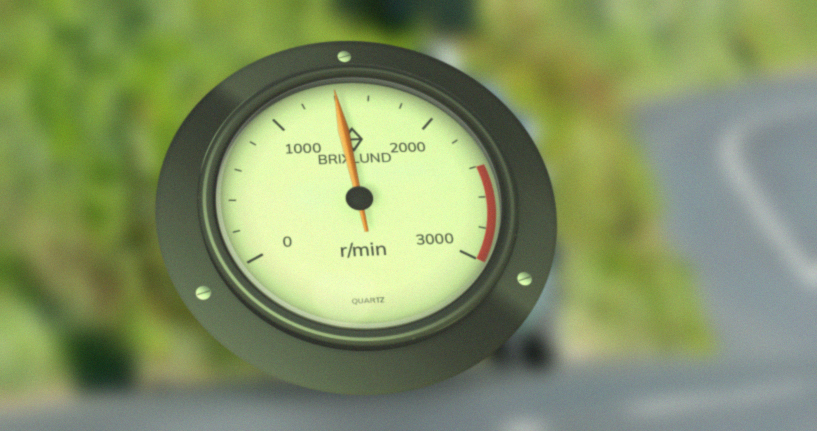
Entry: 1400 rpm
